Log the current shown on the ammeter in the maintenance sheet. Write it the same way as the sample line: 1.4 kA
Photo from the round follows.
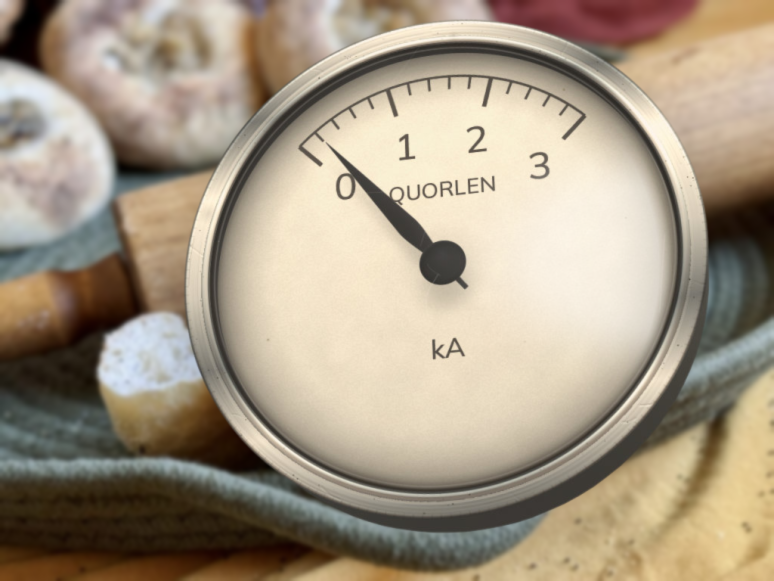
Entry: 0.2 kA
